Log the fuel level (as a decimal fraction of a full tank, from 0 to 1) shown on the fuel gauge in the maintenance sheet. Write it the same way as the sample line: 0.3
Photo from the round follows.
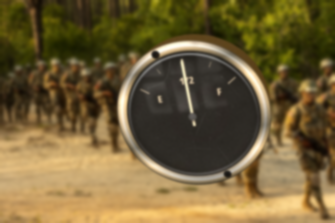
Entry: 0.5
